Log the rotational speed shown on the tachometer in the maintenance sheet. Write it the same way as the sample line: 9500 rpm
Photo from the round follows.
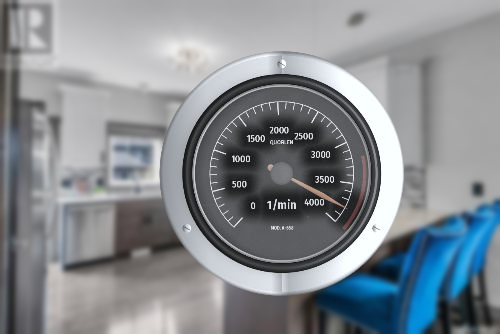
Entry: 3800 rpm
